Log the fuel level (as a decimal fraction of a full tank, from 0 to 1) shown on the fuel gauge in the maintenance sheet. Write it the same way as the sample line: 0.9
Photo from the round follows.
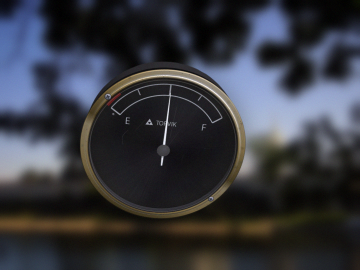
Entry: 0.5
